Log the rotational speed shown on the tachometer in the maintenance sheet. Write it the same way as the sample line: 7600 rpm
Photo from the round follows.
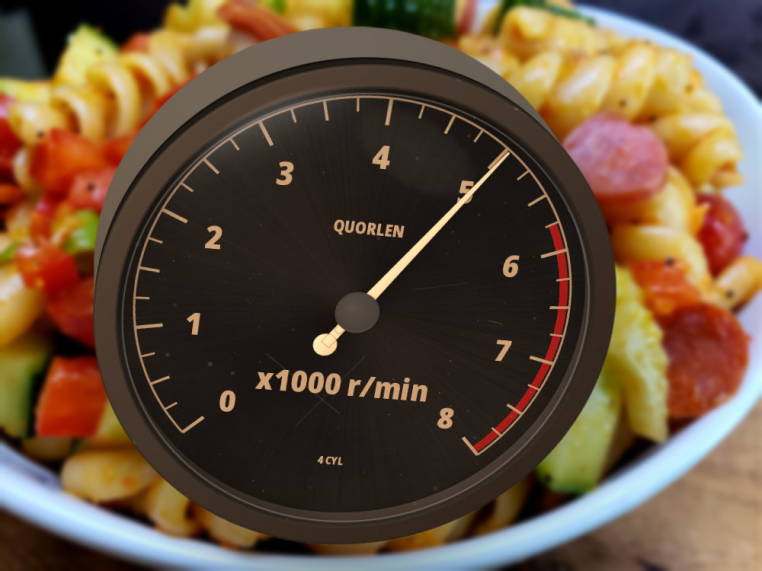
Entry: 5000 rpm
